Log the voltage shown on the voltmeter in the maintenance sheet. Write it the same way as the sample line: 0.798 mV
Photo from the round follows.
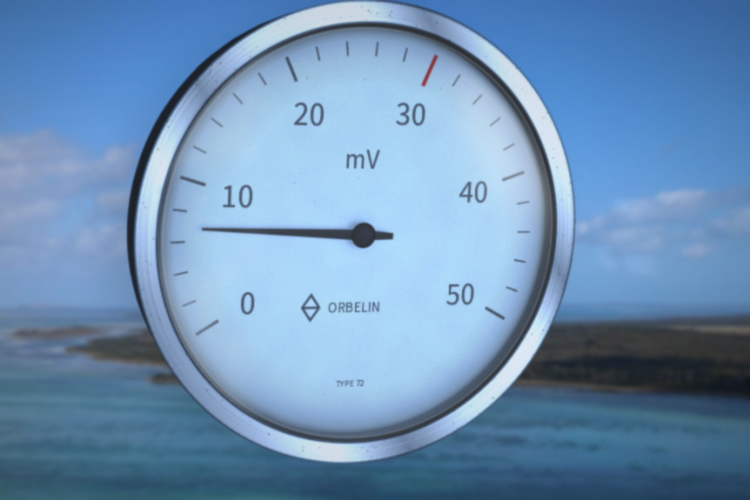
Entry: 7 mV
